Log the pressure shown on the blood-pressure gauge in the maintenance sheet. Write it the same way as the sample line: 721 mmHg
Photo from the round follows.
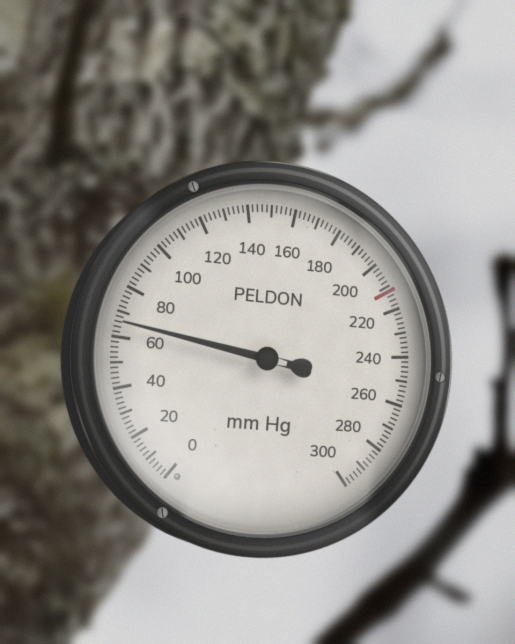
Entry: 66 mmHg
